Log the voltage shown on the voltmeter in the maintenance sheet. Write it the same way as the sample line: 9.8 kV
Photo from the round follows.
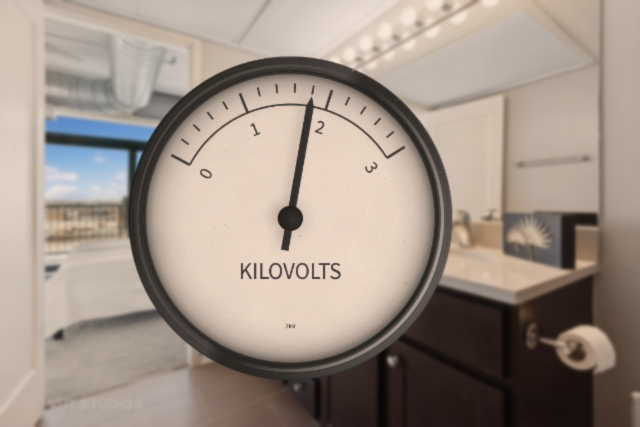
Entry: 1.8 kV
